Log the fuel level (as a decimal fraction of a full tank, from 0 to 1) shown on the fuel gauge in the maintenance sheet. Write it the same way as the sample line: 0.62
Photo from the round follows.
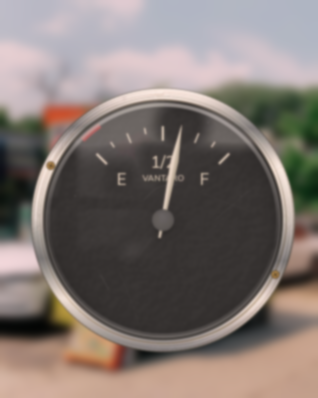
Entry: 0.625
